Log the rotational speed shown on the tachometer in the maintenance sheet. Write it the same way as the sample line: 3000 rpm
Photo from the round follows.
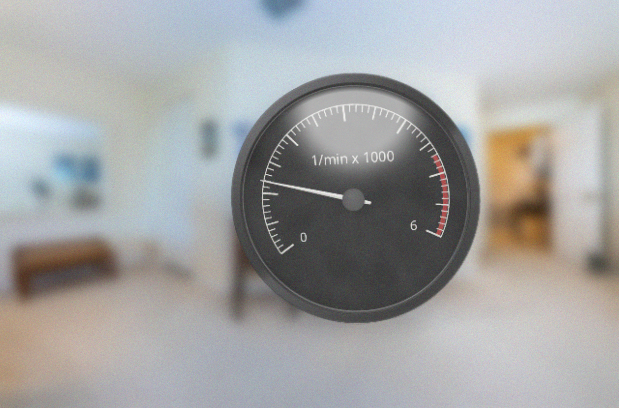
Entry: 1200 rpm
